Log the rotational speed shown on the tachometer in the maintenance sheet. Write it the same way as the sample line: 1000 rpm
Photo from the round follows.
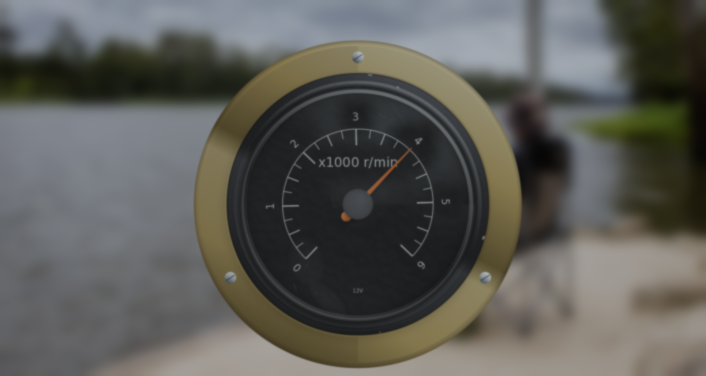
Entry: 4000 rpm
